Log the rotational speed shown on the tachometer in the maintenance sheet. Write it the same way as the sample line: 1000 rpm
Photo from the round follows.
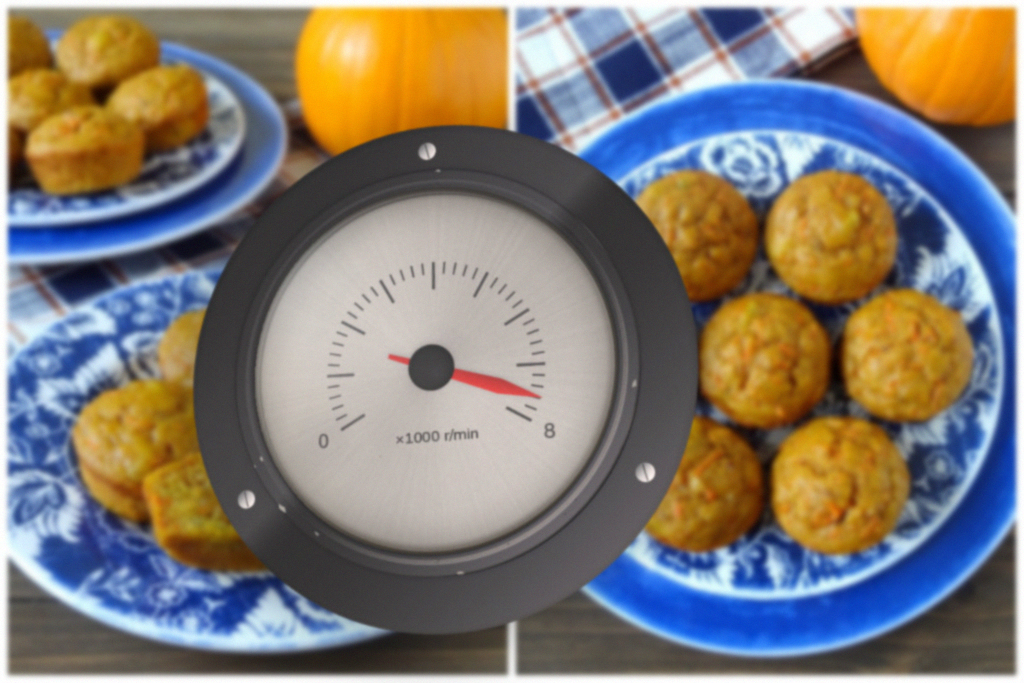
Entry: 7600 rpm
